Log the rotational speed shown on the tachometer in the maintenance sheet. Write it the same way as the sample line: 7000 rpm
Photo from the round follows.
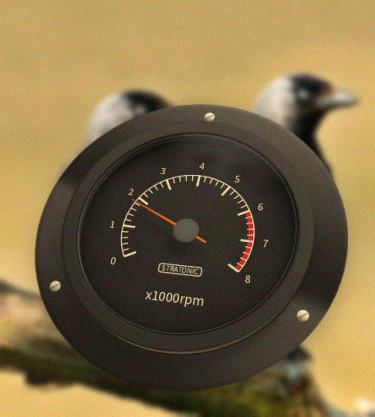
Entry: 1800 rpm
